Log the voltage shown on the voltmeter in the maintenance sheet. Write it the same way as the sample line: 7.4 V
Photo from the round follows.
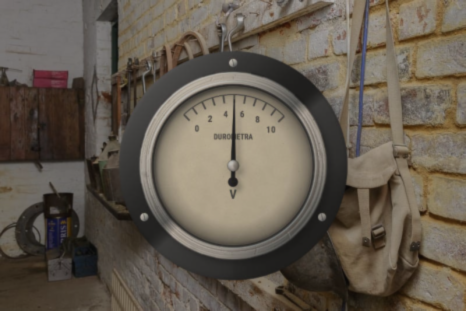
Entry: 5 V
